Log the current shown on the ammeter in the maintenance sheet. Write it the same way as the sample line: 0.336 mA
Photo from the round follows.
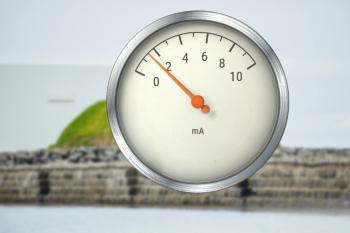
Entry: 1.5 mA
